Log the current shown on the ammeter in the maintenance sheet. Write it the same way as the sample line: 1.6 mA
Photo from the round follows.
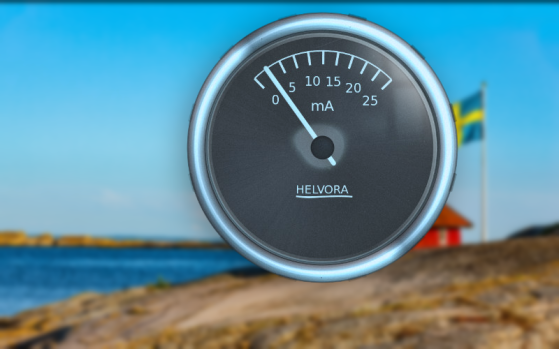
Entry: 2.5 mA
